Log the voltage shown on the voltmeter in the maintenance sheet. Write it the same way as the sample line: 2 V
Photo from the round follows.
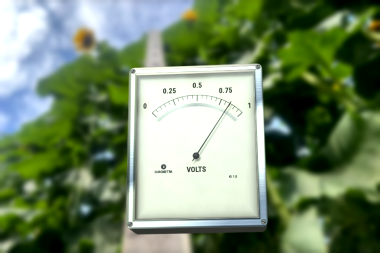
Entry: 0.85 V
